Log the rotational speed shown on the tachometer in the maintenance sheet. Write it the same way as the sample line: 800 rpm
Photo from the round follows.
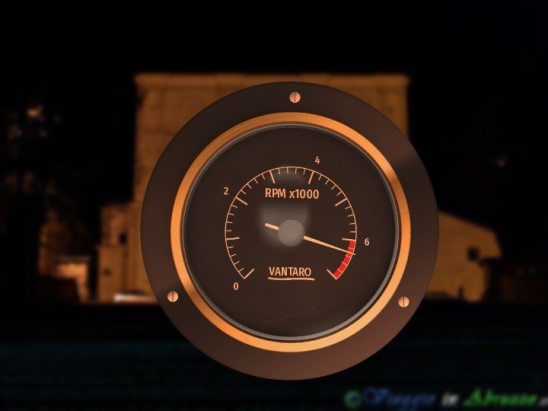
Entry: 6300 rpm
